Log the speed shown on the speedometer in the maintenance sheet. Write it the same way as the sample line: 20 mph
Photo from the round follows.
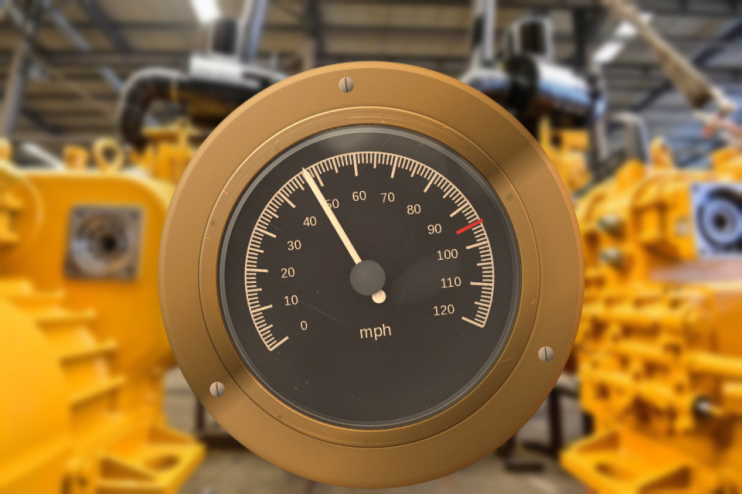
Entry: 48 mph
